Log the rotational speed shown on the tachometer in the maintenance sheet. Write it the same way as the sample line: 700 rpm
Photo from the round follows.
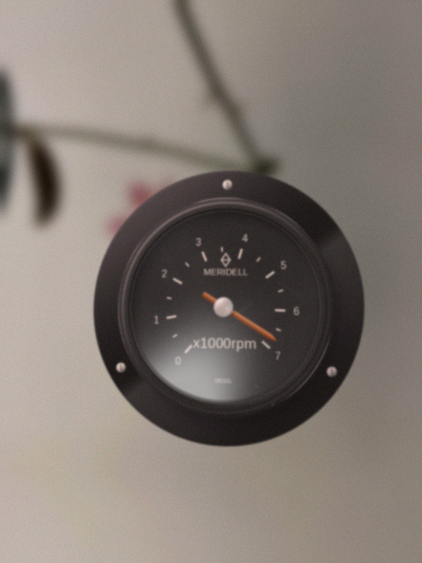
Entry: 6750 rpm
